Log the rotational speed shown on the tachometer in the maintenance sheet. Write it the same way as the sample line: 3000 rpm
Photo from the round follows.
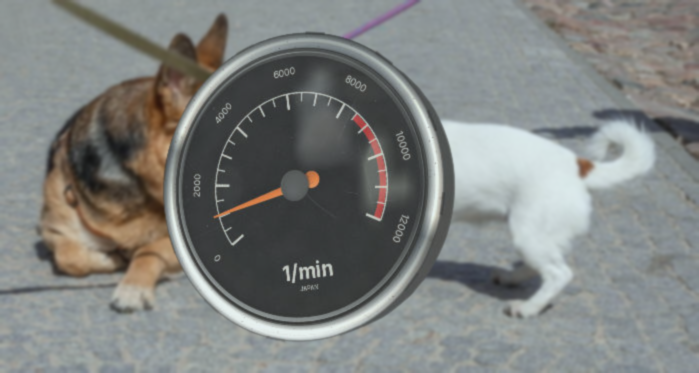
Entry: 1000 rpm
